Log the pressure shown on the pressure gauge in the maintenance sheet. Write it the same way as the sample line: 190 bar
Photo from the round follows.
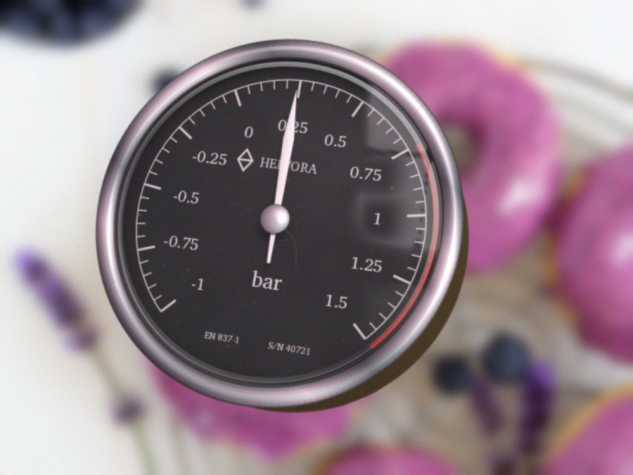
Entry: 0.25 bar
